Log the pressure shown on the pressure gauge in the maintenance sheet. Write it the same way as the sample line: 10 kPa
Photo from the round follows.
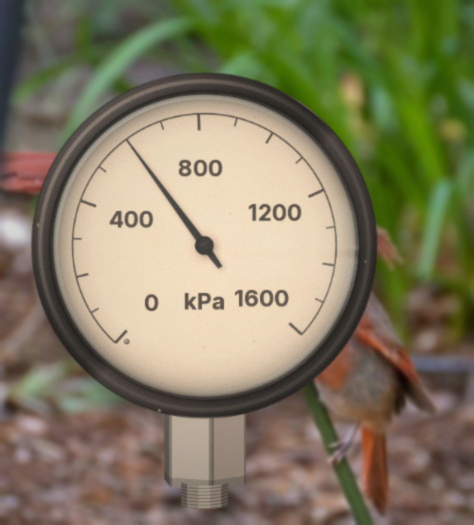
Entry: 600 kPa
